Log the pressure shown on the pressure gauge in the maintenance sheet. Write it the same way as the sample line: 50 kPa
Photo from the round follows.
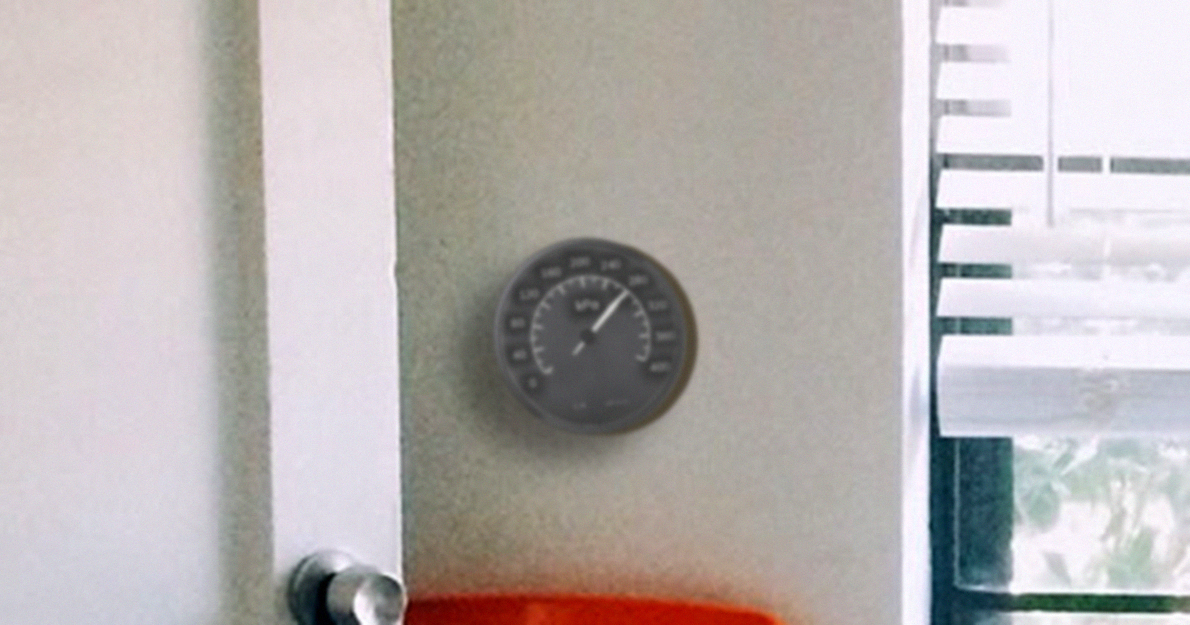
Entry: 280 kPa
